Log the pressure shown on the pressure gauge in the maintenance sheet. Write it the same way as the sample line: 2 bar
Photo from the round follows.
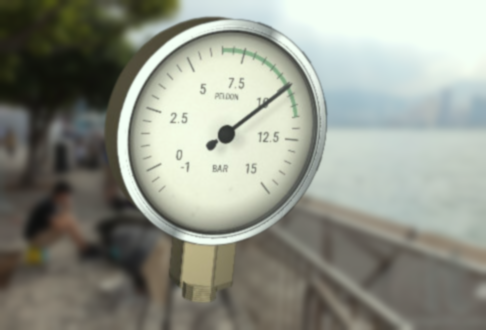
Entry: 10 bar
